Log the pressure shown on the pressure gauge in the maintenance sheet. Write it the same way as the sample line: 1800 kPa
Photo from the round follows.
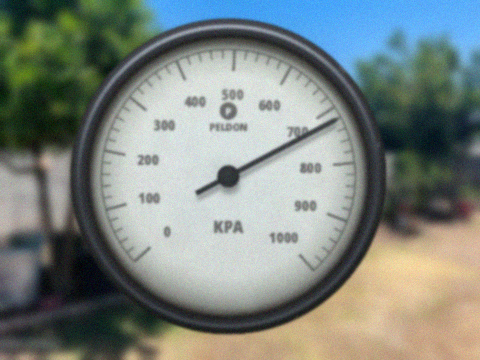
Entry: 720 kPa
